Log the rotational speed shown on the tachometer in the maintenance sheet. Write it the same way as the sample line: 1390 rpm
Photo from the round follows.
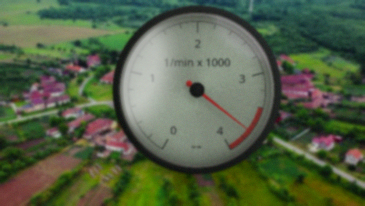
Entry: 3700 rpm
